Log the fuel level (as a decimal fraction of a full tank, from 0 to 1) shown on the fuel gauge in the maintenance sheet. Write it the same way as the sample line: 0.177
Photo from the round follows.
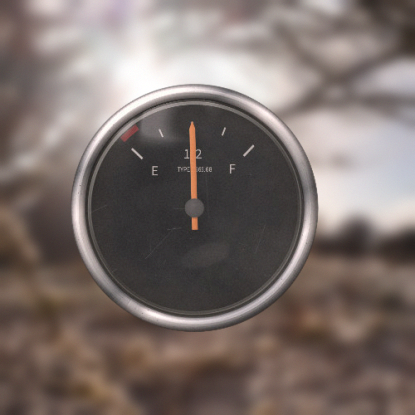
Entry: 0.5
